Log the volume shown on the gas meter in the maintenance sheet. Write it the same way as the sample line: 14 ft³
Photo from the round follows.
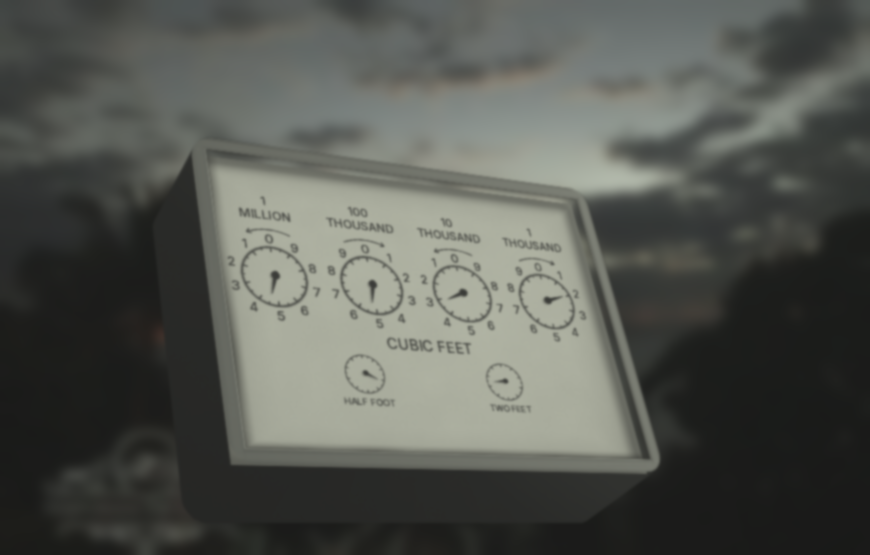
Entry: 453200 ft³
